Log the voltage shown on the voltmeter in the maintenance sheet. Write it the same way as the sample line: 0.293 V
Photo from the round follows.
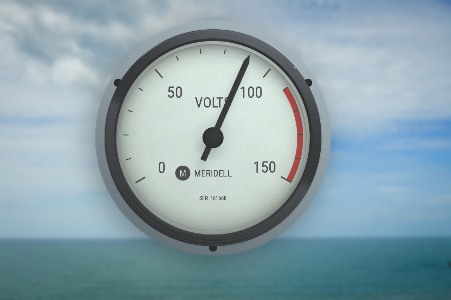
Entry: 90 V
